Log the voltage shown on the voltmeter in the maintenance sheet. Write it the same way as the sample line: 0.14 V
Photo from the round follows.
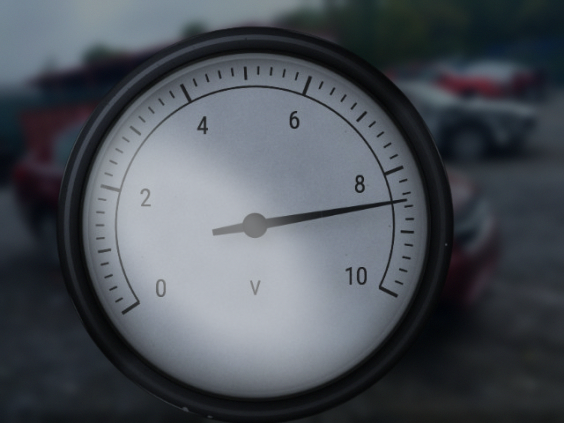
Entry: 8.5 V
